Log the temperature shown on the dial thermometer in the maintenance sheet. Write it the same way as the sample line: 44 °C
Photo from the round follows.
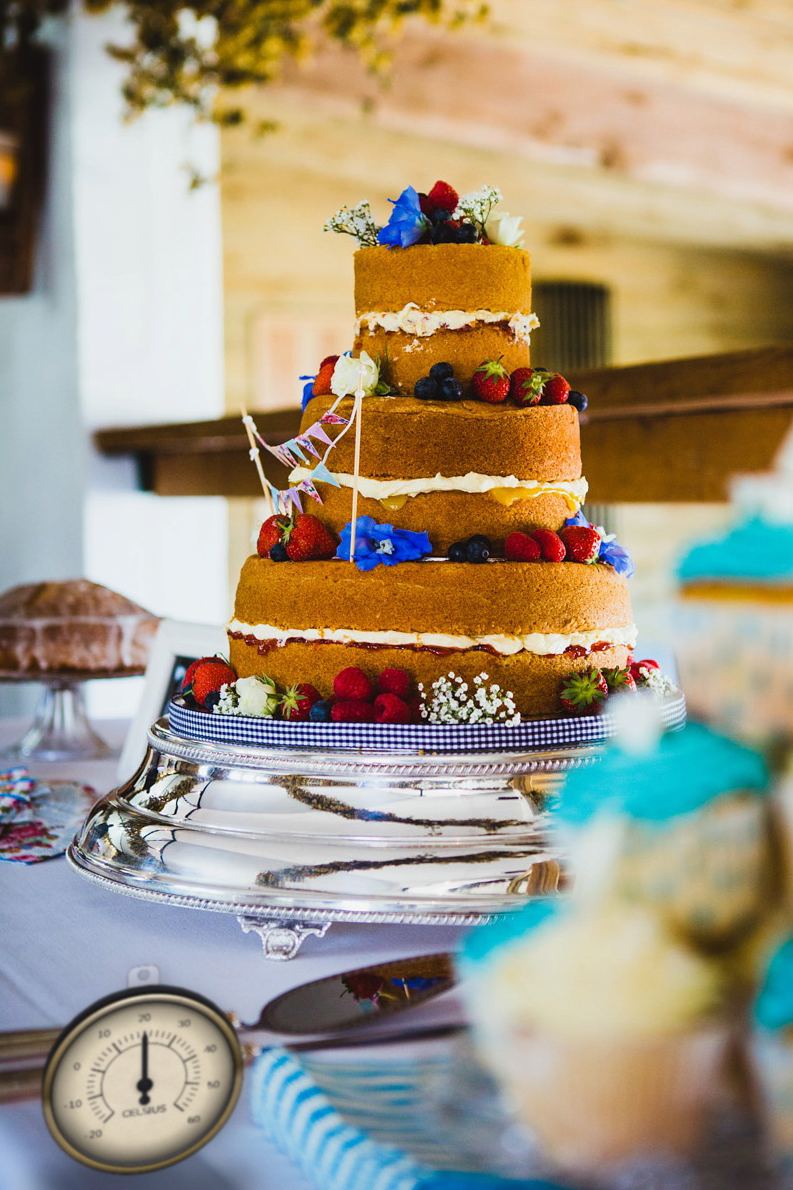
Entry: 20 °C
